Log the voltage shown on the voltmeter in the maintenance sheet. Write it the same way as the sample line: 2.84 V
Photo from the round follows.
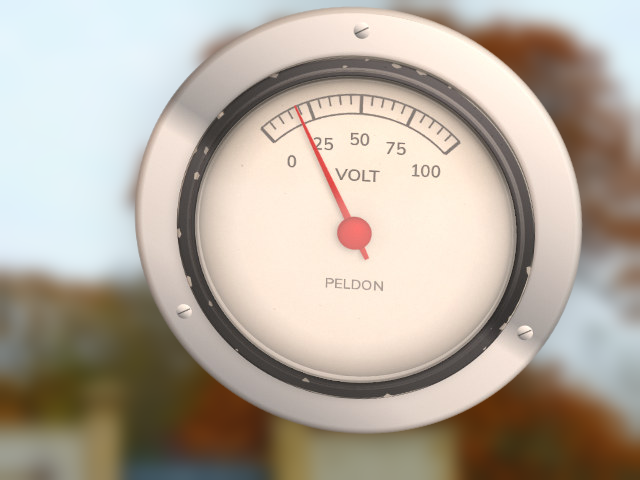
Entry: 20 V
